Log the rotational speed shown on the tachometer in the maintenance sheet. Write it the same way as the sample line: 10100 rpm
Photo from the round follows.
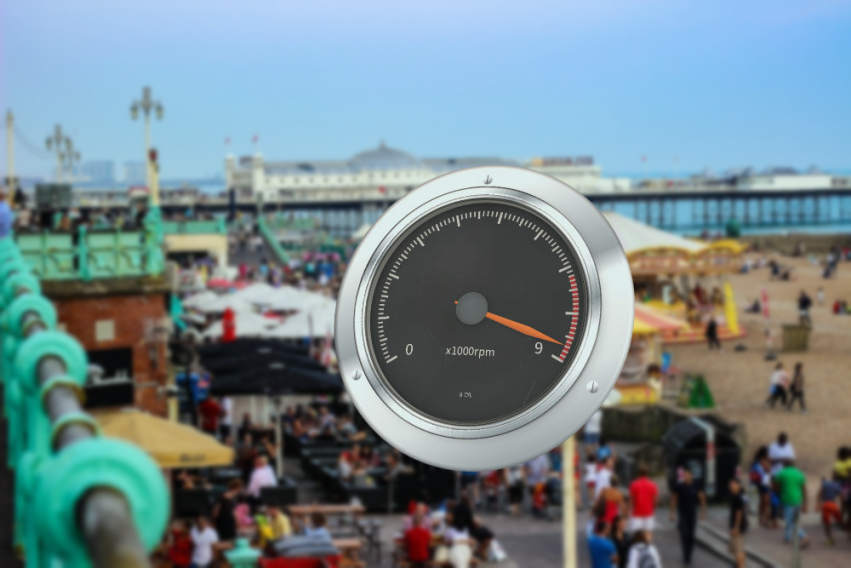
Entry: 8700 rpm
